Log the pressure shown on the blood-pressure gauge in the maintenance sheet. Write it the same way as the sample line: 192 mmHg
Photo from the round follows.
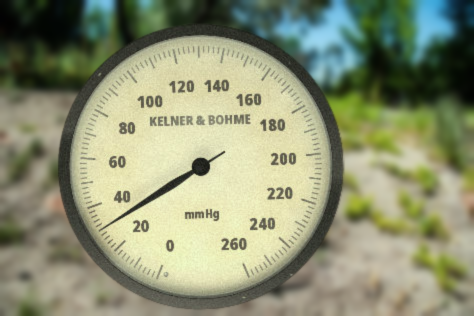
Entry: 30 mmHg
